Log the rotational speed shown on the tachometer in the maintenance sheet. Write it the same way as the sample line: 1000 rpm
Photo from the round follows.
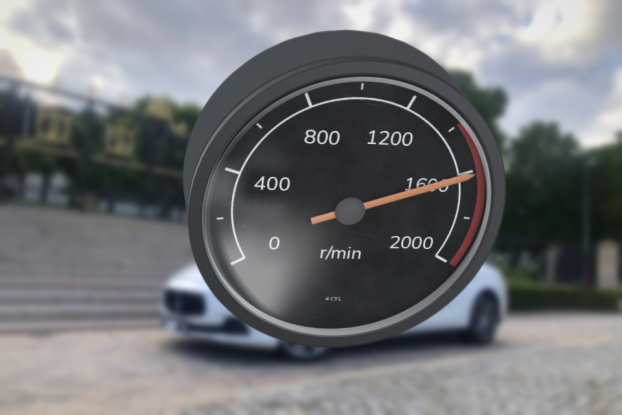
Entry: 1600 rpm
